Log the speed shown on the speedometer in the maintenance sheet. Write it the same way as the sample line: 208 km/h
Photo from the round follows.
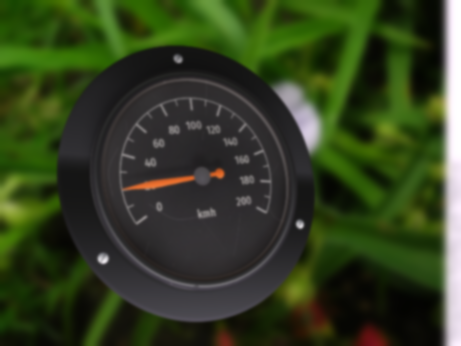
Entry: 20 km/h
